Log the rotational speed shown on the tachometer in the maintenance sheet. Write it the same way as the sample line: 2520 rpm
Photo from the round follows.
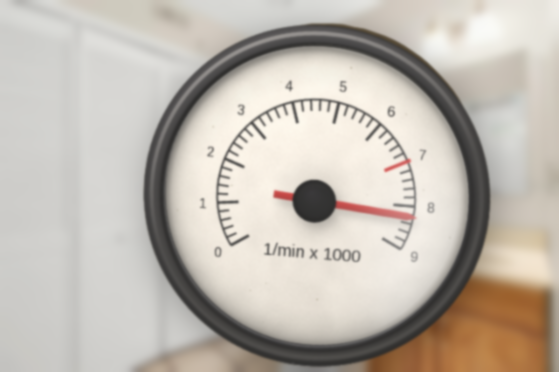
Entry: 8200 rpm
